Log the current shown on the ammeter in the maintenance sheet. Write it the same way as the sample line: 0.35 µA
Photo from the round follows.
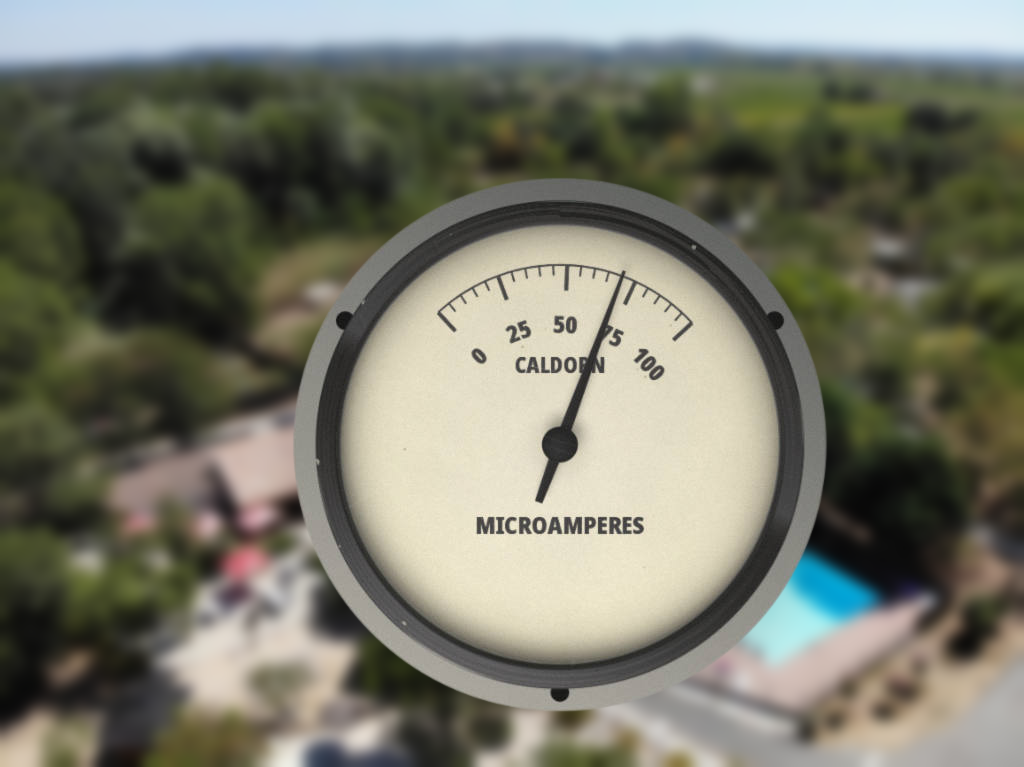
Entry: 70 µA
